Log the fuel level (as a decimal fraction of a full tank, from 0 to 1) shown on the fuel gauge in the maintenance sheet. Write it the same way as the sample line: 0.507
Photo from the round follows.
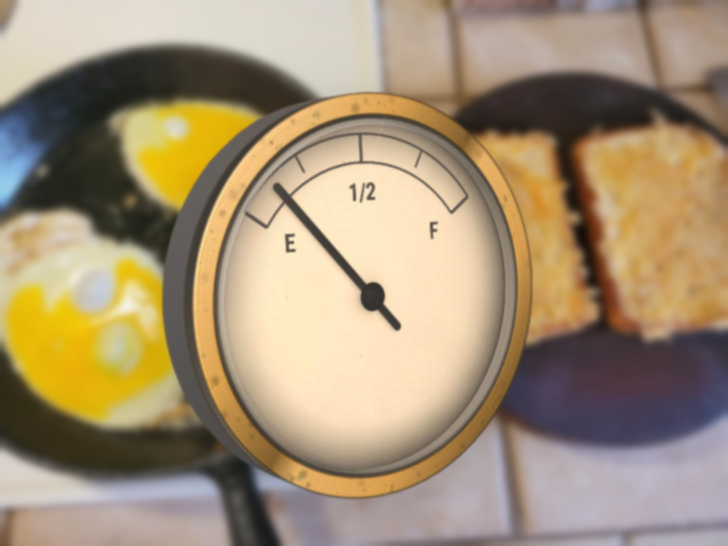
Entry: 0.125
